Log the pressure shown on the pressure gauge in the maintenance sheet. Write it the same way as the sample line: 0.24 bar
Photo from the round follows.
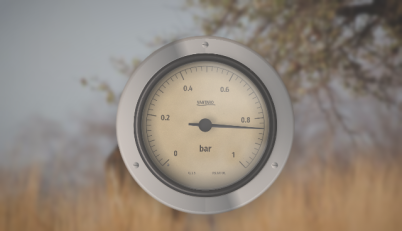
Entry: 0.84 bar
